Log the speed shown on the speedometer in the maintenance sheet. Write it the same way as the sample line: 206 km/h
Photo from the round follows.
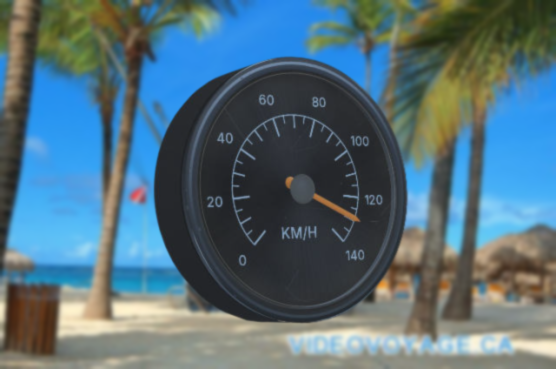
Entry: 130 km/h
